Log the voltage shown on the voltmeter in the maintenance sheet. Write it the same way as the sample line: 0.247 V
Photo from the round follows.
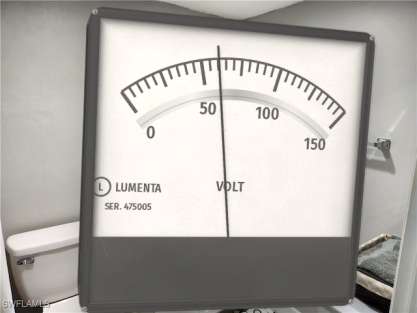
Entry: 60 V
